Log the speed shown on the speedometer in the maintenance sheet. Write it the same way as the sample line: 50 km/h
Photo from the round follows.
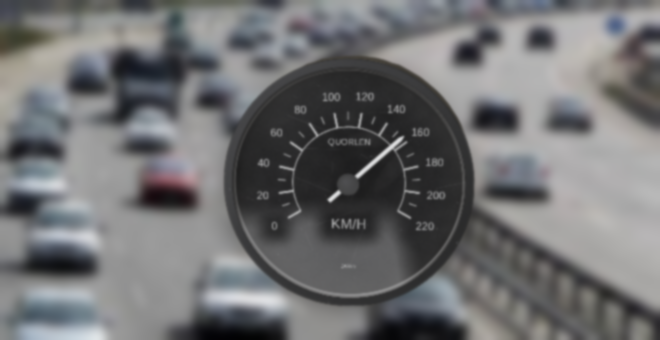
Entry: 155 km/h
